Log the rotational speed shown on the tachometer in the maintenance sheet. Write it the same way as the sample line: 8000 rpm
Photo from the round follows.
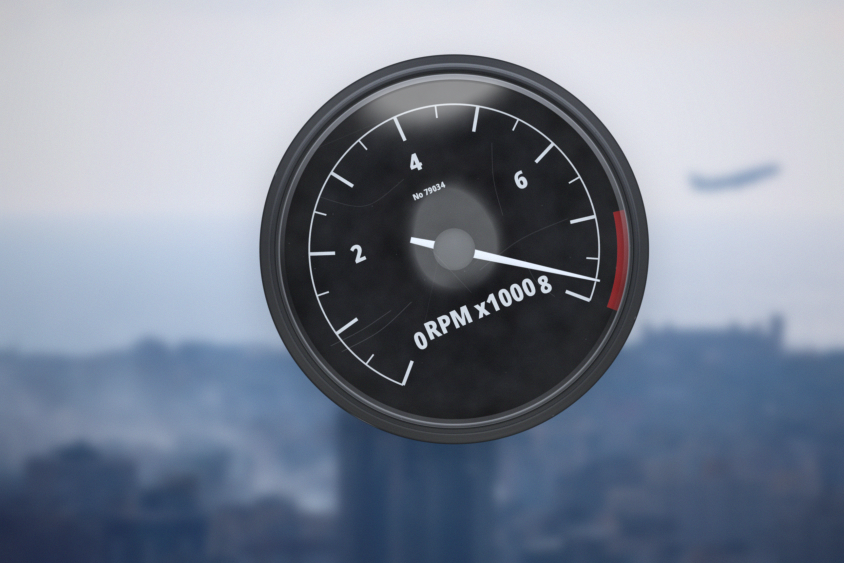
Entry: 7750 rpm
